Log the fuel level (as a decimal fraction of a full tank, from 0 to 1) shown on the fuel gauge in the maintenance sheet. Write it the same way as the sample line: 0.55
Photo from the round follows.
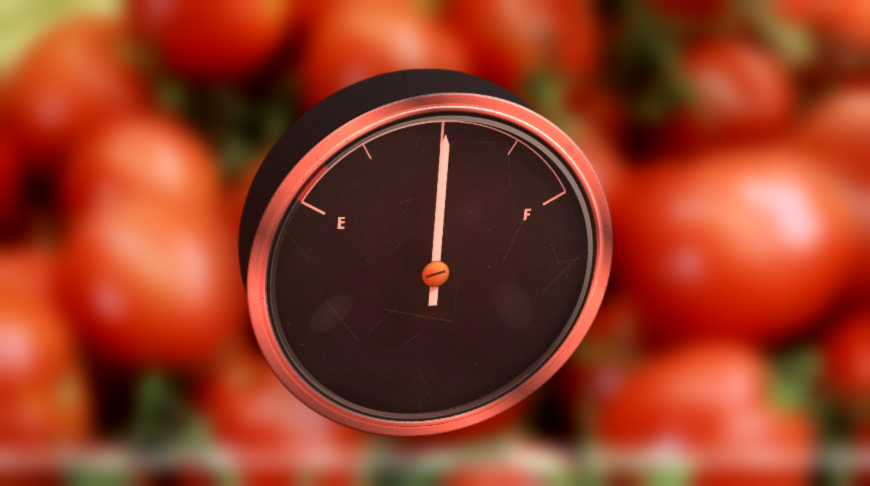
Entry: 0.5
